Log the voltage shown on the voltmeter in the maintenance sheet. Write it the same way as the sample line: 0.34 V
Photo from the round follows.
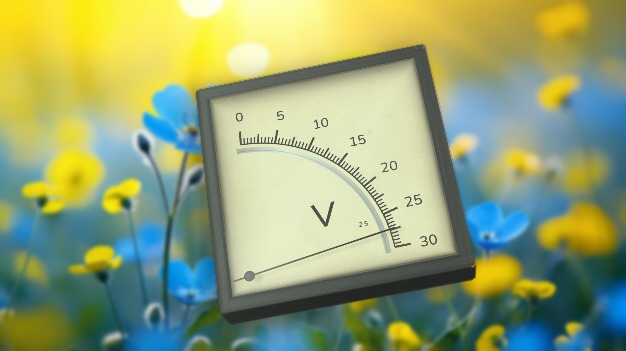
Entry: 27.5 V
